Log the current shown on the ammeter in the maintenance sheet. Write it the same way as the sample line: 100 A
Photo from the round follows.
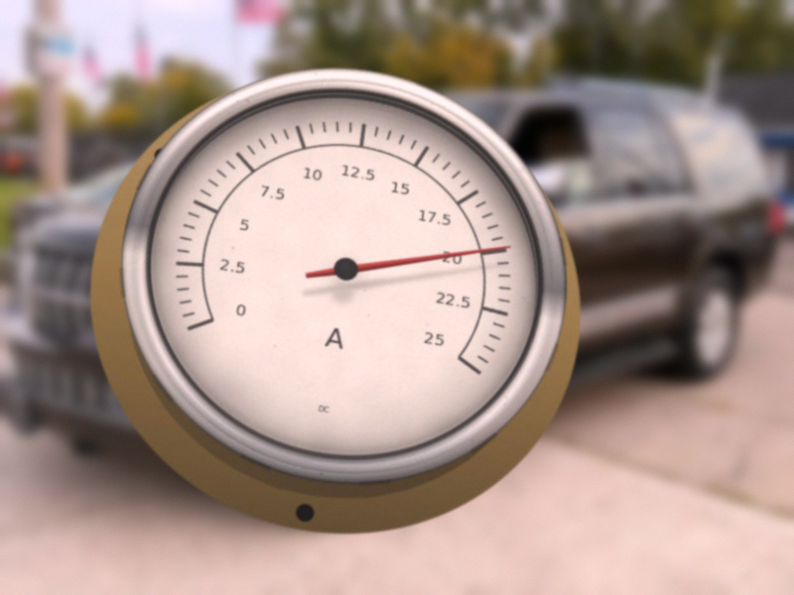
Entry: 20 A
